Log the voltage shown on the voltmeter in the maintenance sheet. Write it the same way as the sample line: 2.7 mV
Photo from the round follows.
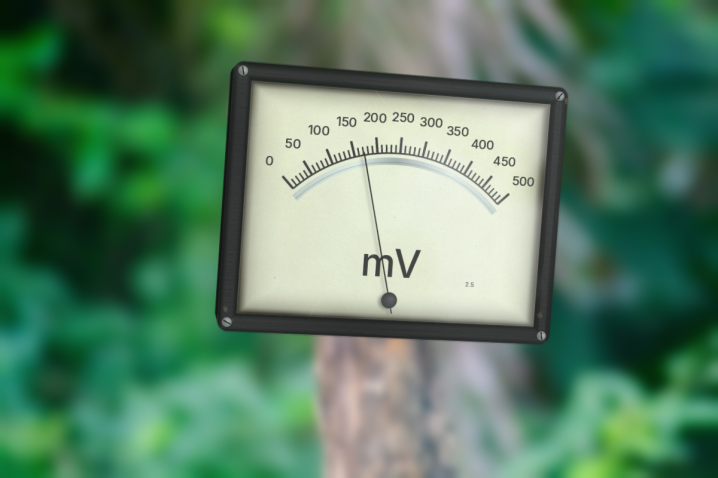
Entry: 170 mV
